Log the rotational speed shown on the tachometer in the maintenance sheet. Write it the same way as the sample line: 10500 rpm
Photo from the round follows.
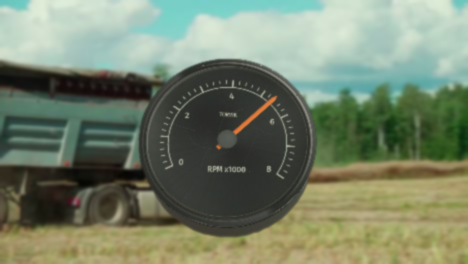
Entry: 5400 rpm
